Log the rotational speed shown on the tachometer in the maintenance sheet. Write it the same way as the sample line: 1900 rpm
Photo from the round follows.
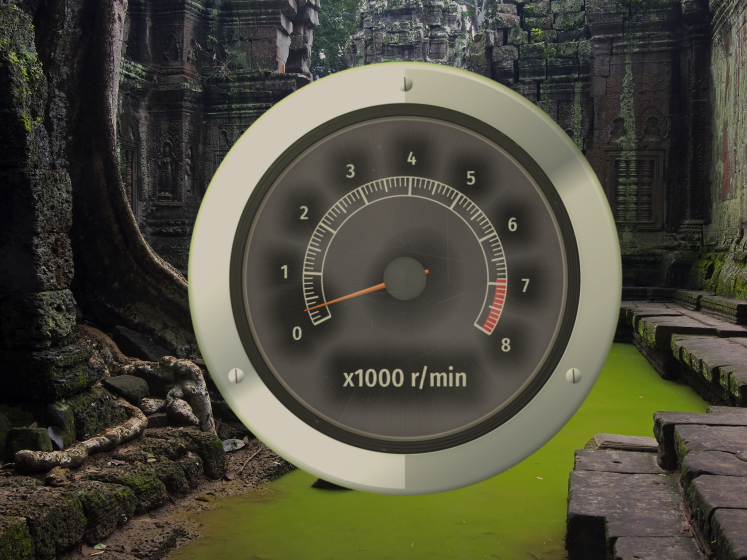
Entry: 300 rpm
